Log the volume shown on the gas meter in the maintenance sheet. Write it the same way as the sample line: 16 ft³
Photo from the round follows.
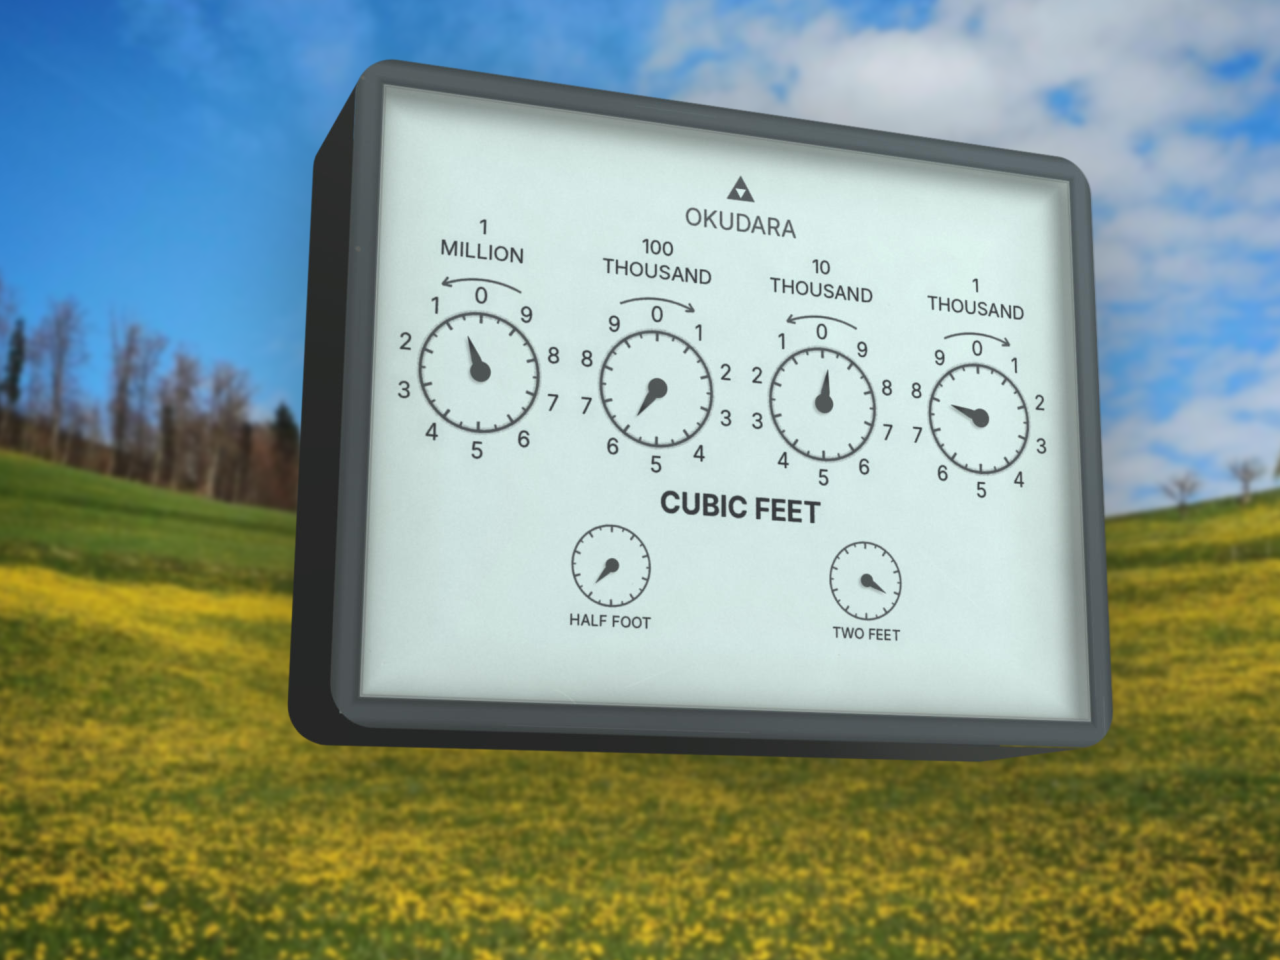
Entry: 59800 ft³
